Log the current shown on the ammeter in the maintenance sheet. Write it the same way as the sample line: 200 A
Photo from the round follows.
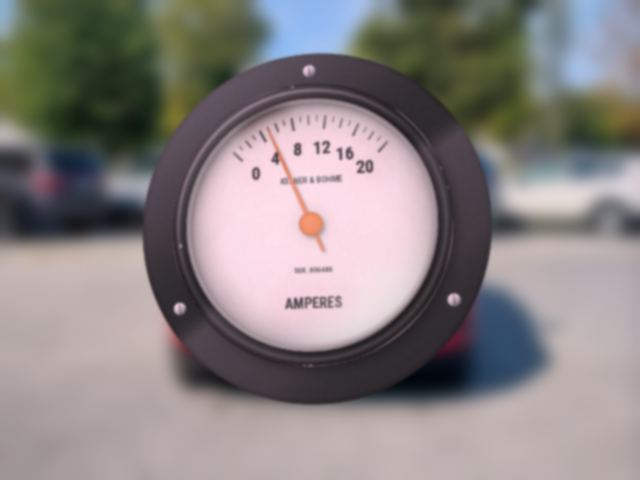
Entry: 5 A
